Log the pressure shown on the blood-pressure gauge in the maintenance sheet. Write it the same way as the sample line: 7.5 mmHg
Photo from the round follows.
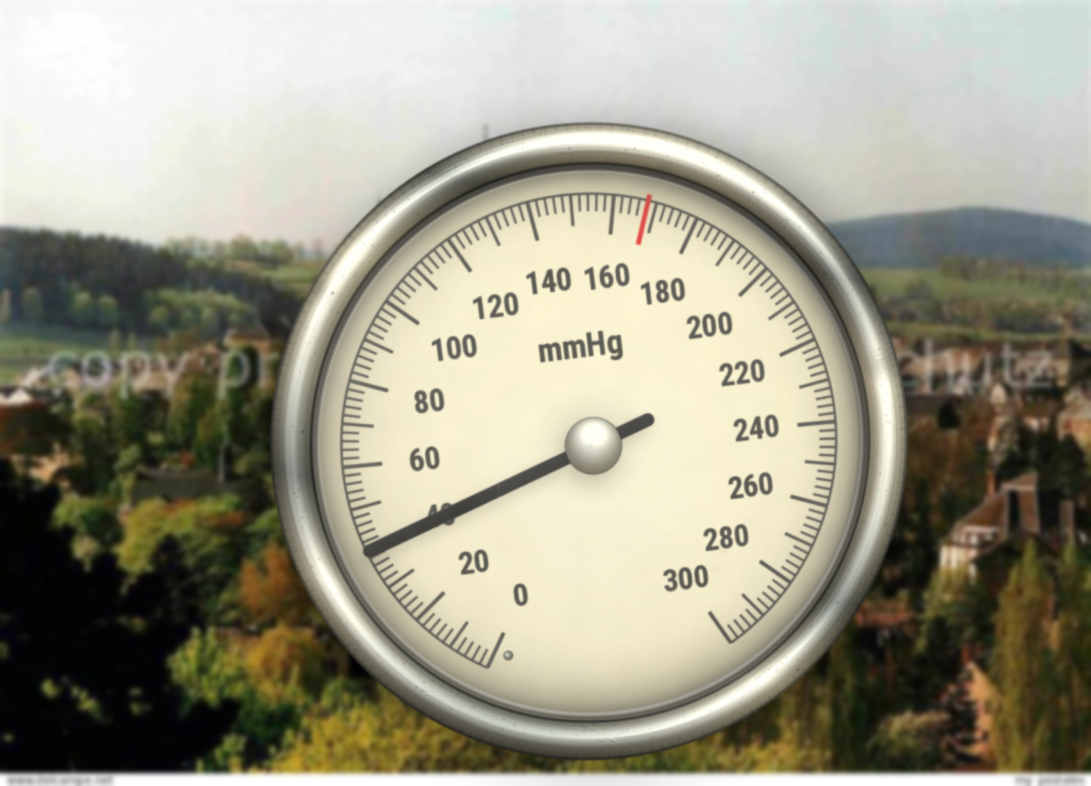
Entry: 40 mmHg
